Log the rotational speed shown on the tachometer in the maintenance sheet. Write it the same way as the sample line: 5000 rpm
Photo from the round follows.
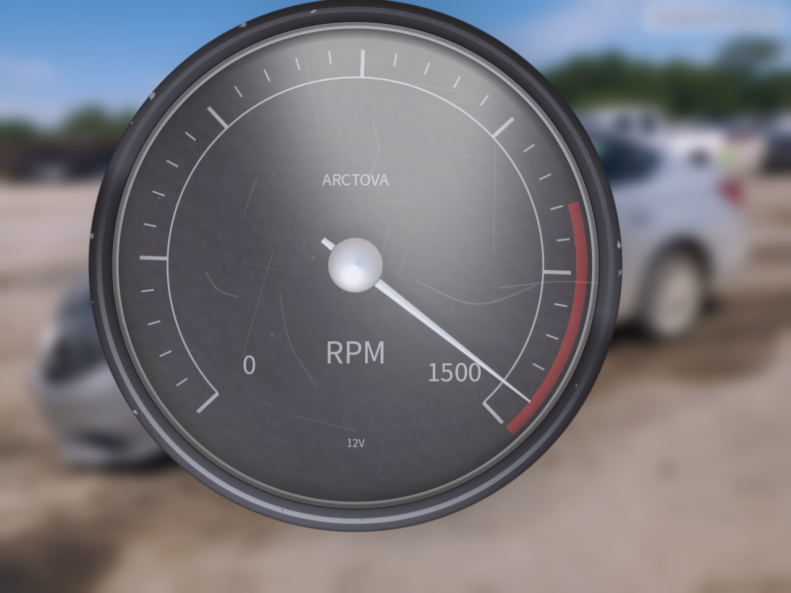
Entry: 1450 rpm
